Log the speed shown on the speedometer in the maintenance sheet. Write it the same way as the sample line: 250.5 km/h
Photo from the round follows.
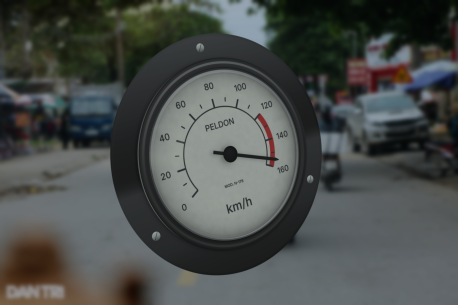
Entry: 155 km/h
